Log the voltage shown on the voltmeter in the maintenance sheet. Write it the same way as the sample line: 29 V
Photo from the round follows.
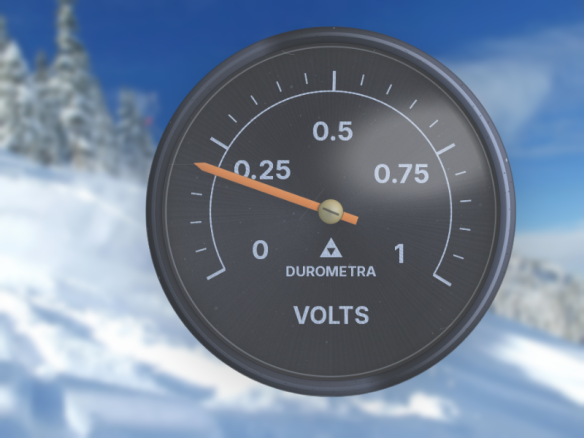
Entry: 0.2 V
